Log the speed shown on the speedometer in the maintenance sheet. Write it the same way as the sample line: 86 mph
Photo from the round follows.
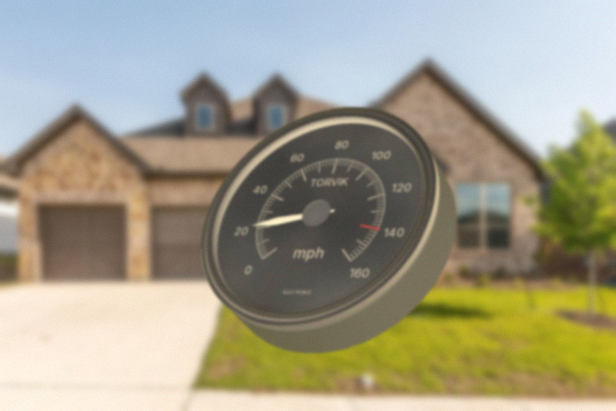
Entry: 20 mph
